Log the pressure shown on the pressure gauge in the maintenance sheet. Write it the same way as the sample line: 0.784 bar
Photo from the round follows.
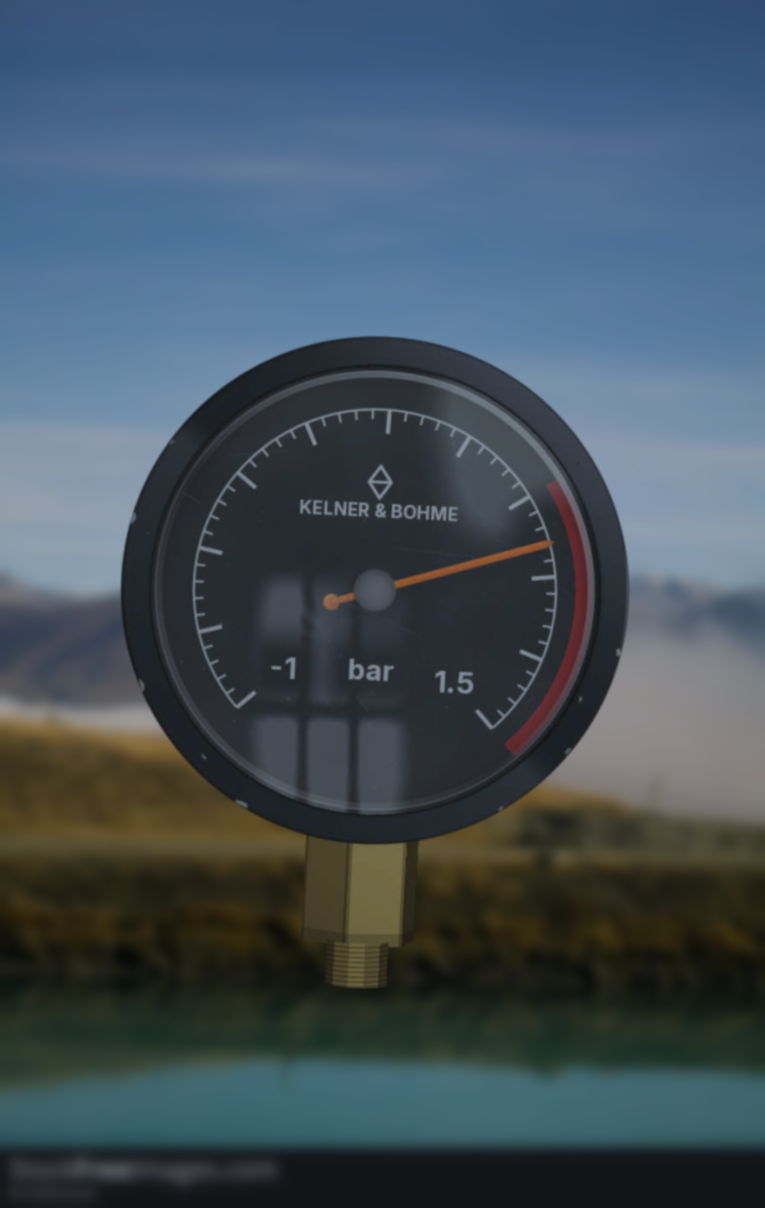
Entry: 0.9 bar
